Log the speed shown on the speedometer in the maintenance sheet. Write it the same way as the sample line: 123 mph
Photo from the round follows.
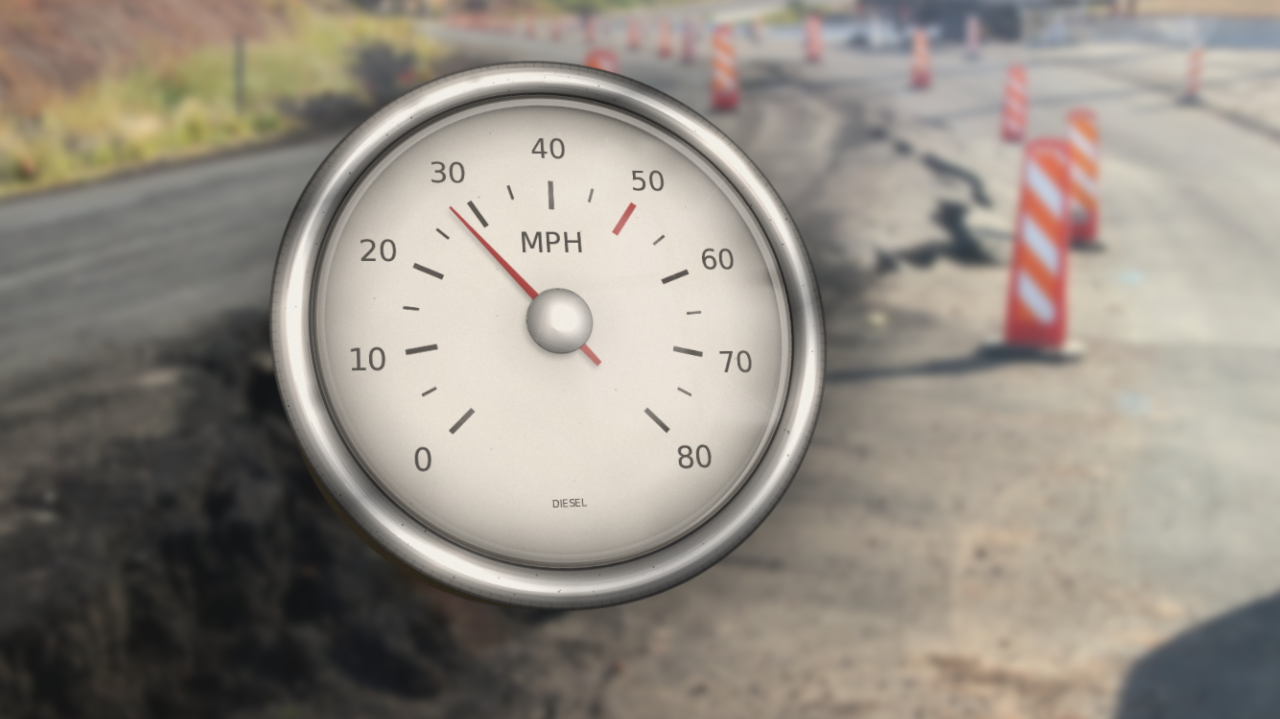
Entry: 27.5 mph
